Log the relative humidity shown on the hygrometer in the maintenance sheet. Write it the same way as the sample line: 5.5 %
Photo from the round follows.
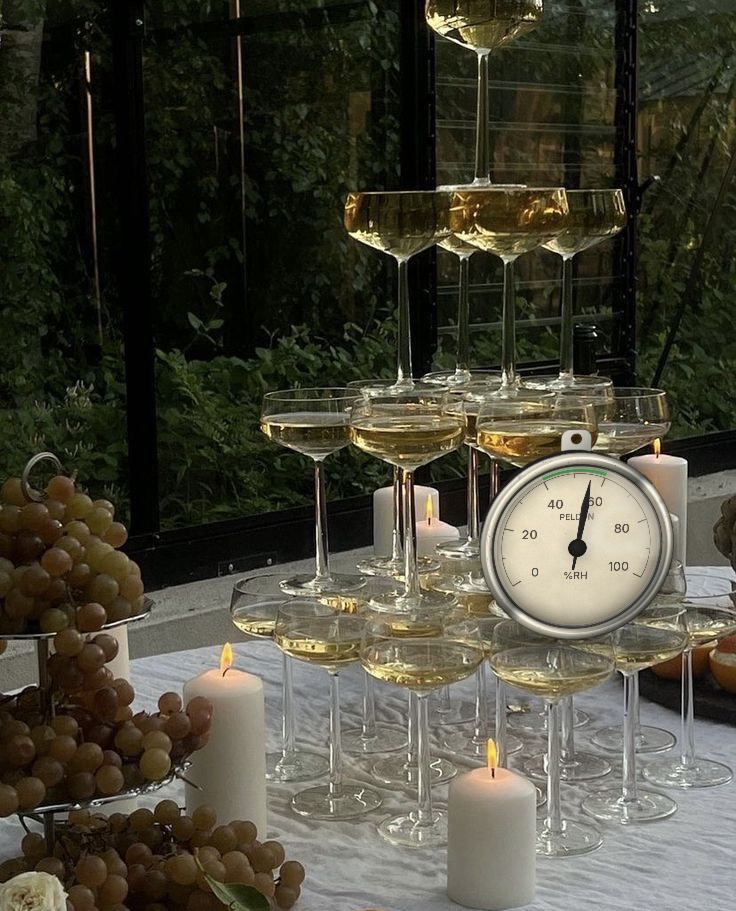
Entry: 55 %
